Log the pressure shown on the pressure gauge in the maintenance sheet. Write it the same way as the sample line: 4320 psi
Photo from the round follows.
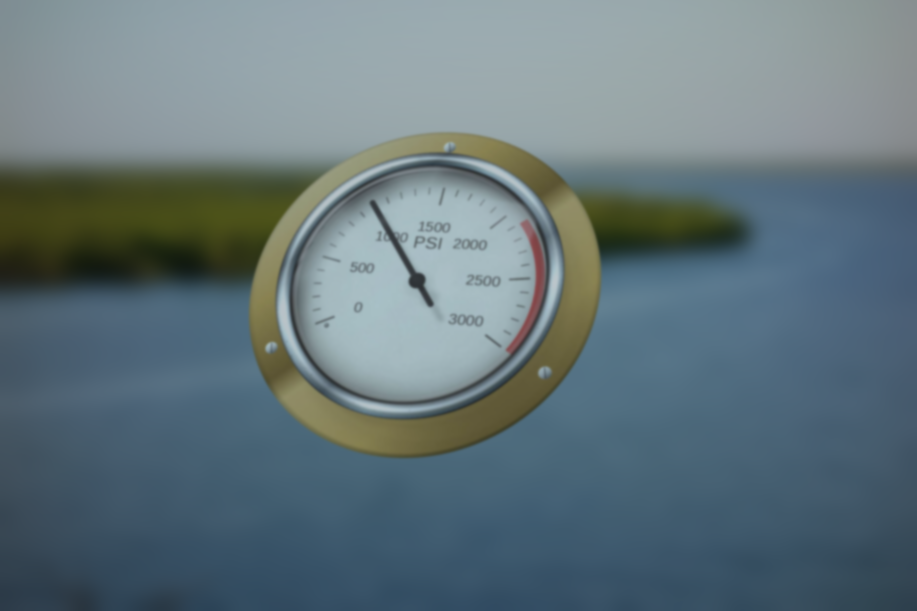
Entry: 1000 psi
